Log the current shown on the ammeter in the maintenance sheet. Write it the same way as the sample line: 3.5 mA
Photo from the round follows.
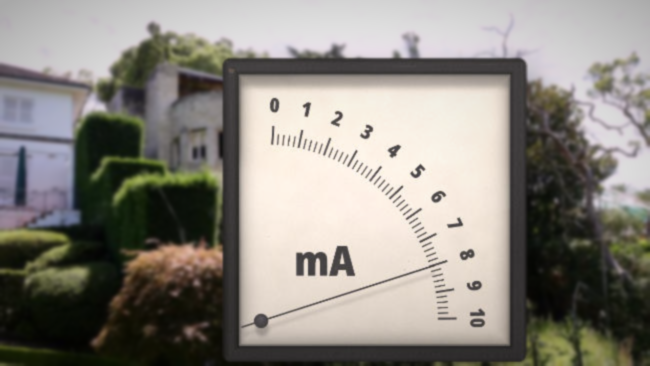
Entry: 8 mA
